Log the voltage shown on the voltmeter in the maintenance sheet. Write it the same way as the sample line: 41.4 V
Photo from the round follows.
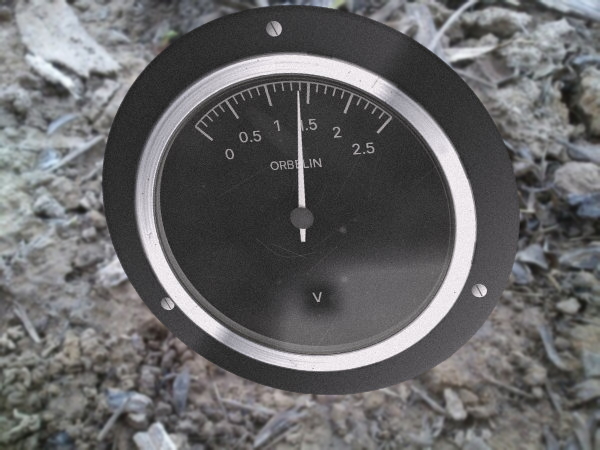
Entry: 1.4 V
